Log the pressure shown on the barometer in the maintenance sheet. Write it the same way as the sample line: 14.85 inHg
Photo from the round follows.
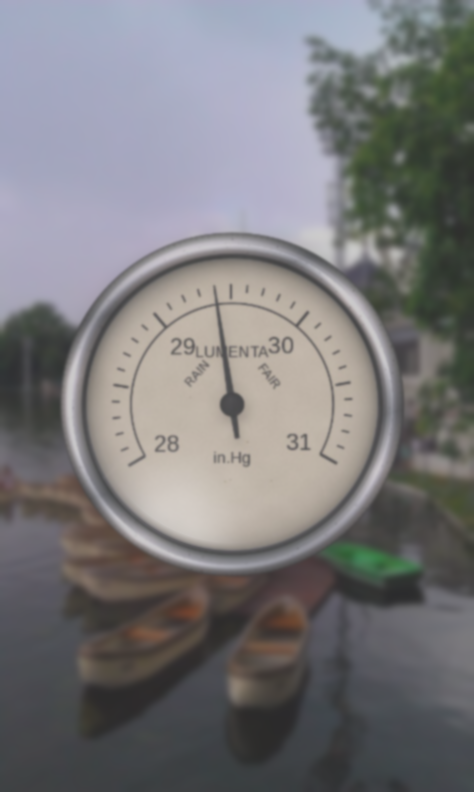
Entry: 29.4 inHg
